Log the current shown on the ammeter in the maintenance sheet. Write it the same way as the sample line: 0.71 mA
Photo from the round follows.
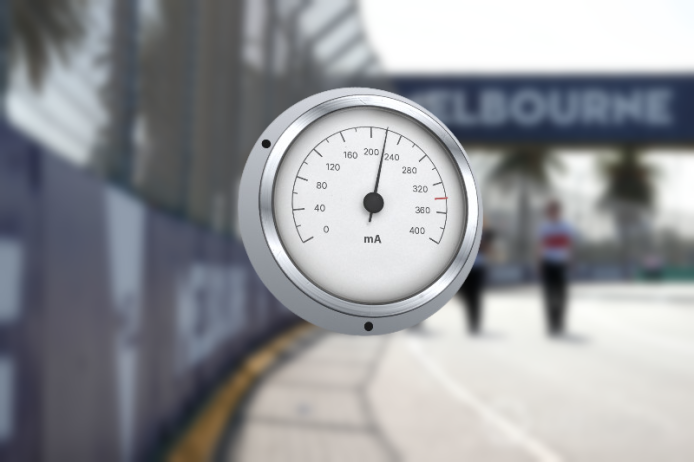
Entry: 220 mA
